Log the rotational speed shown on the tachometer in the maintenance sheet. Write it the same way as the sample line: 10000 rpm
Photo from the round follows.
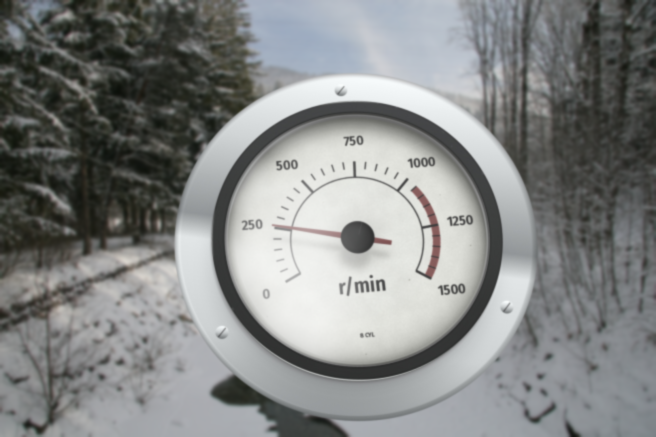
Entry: 250 rpm
